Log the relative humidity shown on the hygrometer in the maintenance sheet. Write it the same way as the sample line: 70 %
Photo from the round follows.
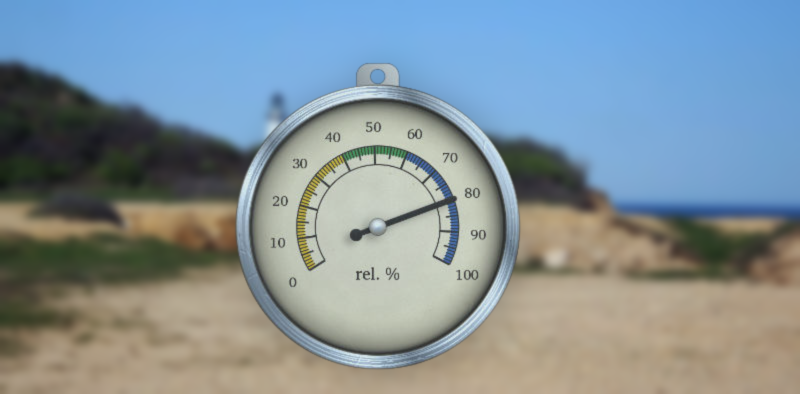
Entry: 80 %
